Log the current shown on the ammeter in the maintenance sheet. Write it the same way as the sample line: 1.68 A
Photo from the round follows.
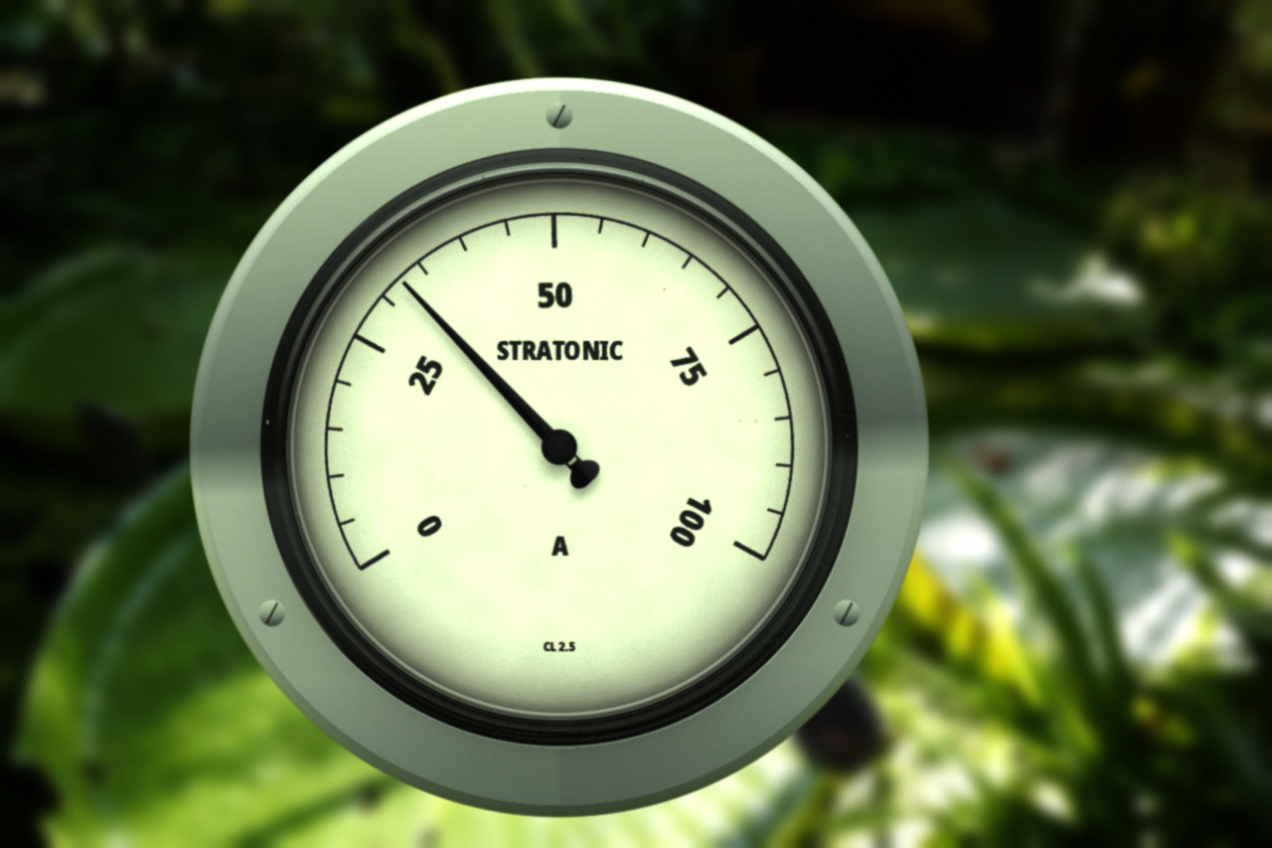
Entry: 32.5 A
